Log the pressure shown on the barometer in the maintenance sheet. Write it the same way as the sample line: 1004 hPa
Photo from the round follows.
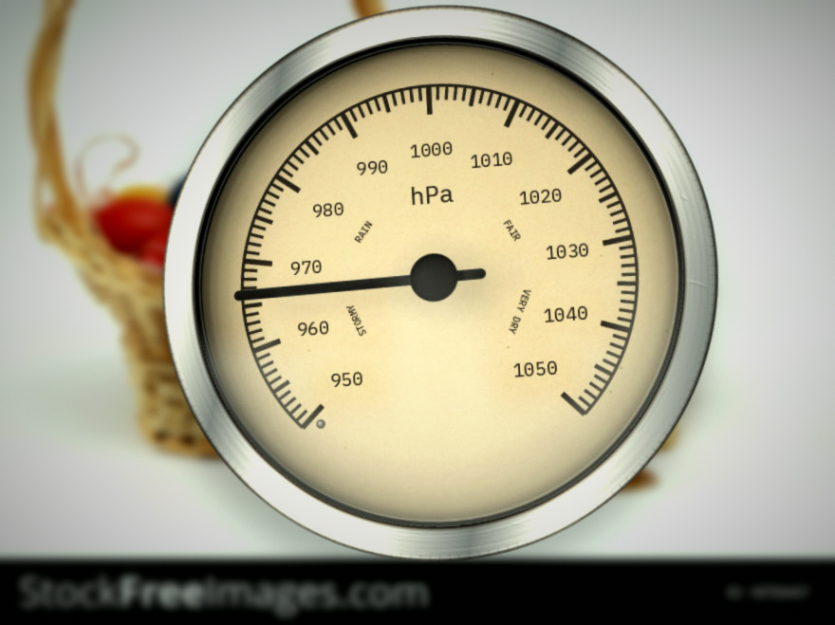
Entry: 966 hPa
